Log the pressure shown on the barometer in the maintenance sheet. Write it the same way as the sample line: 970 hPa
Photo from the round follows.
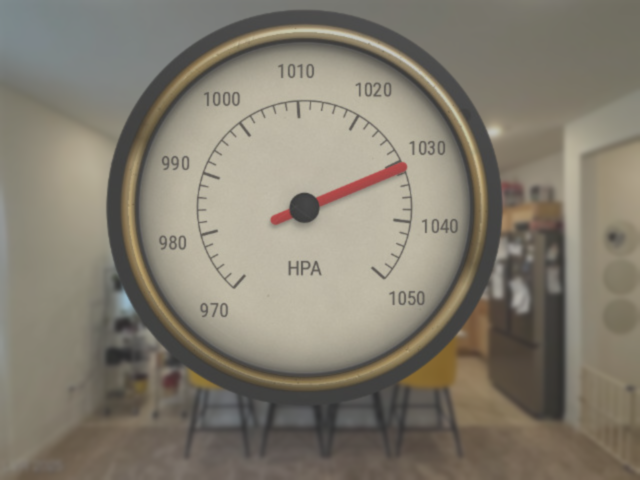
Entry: 1031 hPa
